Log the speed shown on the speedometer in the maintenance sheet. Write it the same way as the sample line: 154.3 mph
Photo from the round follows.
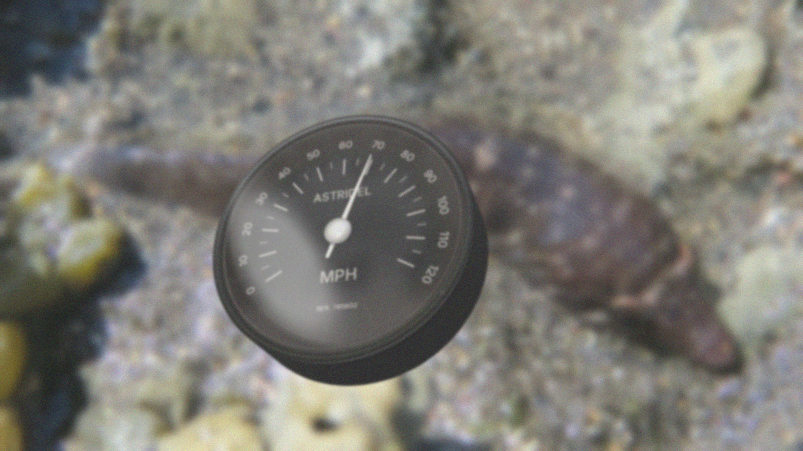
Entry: 70 mph
